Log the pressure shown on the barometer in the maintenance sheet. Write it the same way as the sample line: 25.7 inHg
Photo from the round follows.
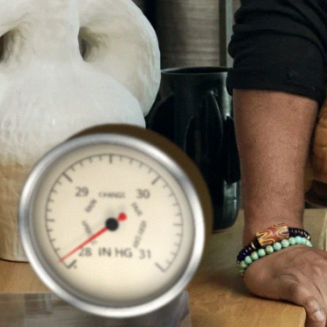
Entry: 28.1 inHg
